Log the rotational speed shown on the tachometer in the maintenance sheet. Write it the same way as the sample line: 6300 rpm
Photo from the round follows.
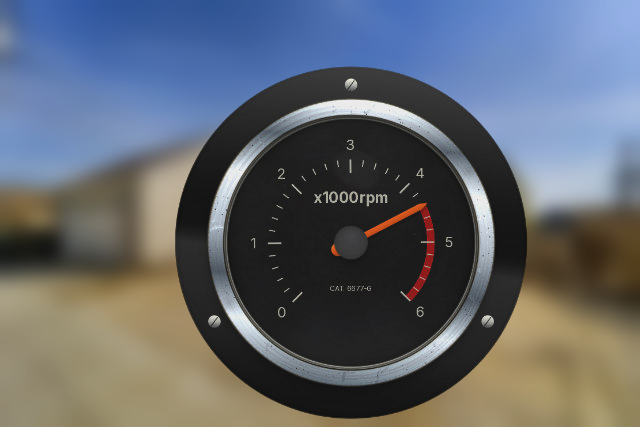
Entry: 4400 rpm
